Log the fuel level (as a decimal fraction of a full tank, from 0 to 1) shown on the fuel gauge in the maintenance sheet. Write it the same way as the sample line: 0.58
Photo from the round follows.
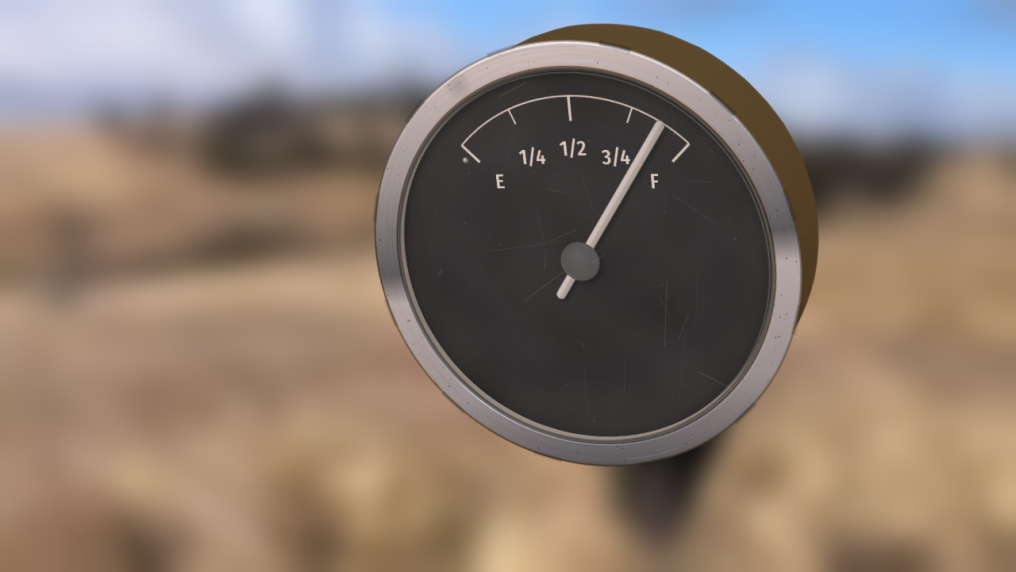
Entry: 0.875
